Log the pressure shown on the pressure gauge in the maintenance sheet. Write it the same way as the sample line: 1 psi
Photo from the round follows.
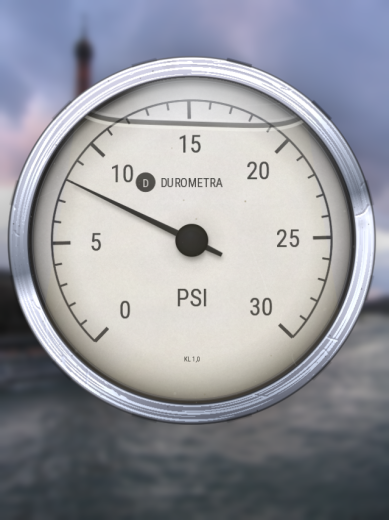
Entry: 8 psi
